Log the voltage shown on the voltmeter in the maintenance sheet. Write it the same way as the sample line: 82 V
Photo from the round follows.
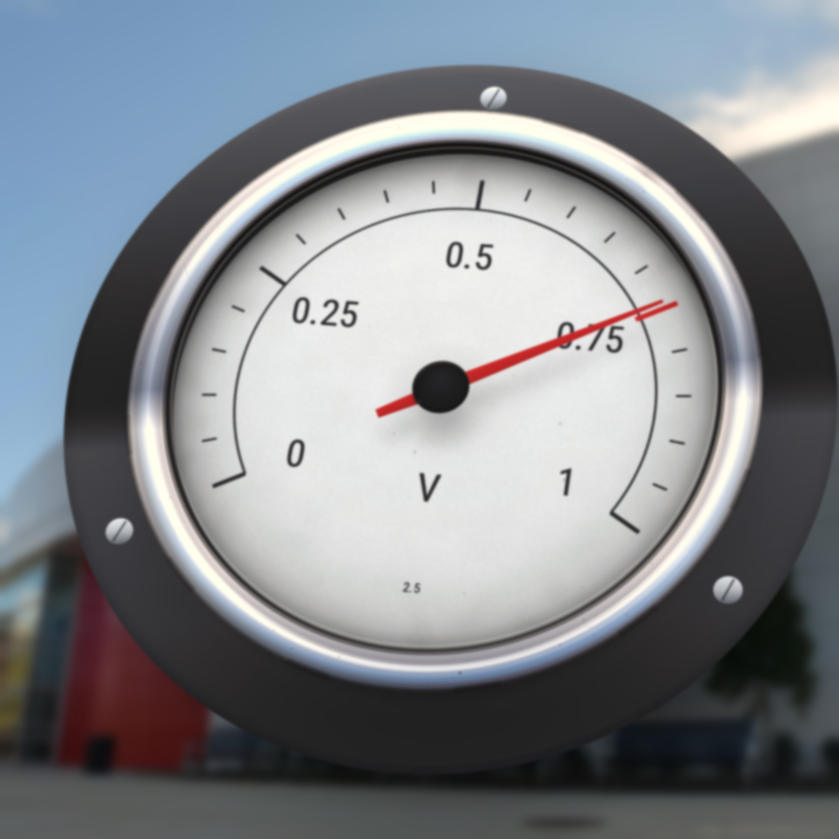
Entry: 0.75 V
